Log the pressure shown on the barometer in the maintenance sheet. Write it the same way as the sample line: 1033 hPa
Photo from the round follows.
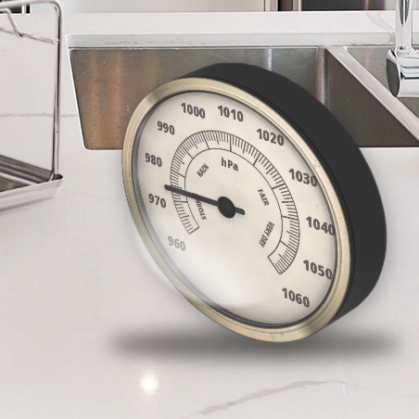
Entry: 975 hPa
